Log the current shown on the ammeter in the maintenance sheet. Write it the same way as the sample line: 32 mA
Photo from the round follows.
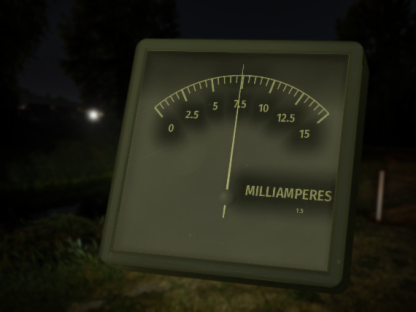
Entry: 7.5 mA
